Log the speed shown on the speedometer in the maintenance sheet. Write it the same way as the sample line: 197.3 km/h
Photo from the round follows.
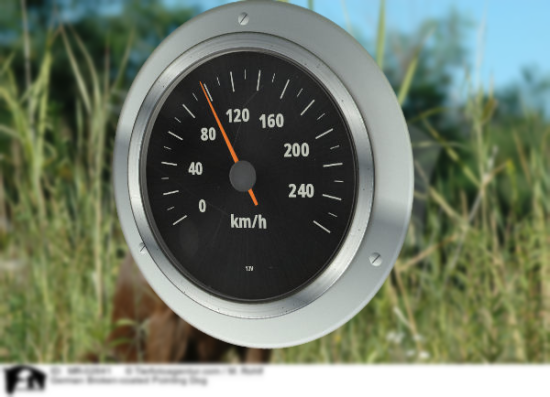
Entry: 100 km/h
